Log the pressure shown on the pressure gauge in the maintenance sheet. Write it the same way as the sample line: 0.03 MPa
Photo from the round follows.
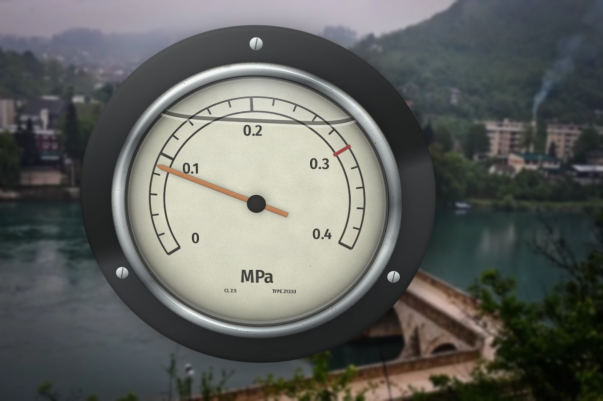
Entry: 0.09 MPa
